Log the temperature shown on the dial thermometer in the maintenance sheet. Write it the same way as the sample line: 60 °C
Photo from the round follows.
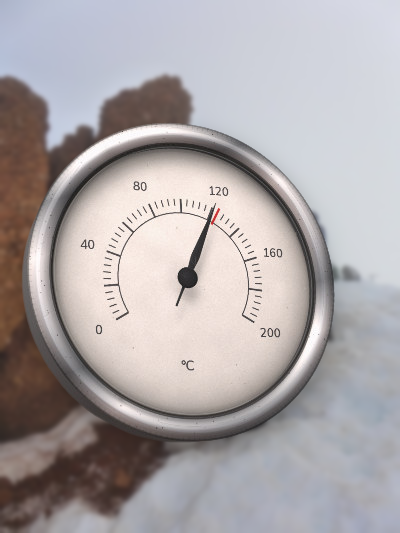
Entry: 120 °C
